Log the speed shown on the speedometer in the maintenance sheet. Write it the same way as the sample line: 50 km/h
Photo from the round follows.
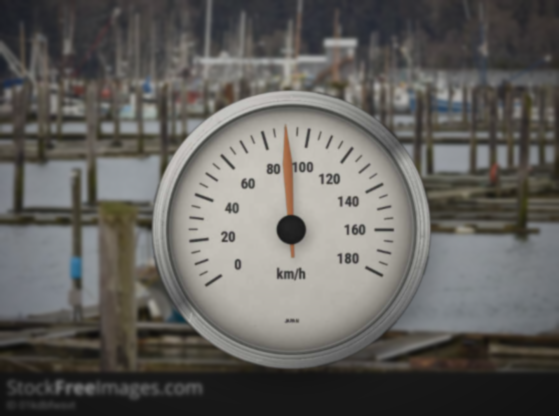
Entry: 90 km/h
